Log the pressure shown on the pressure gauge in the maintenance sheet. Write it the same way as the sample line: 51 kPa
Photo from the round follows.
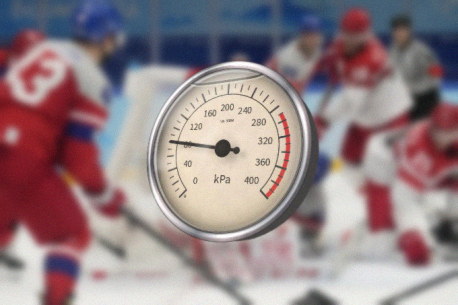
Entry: 80 kPa
